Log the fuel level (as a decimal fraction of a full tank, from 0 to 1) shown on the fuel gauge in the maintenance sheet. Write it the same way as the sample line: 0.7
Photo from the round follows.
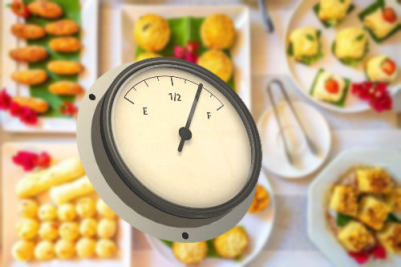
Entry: 0.75
